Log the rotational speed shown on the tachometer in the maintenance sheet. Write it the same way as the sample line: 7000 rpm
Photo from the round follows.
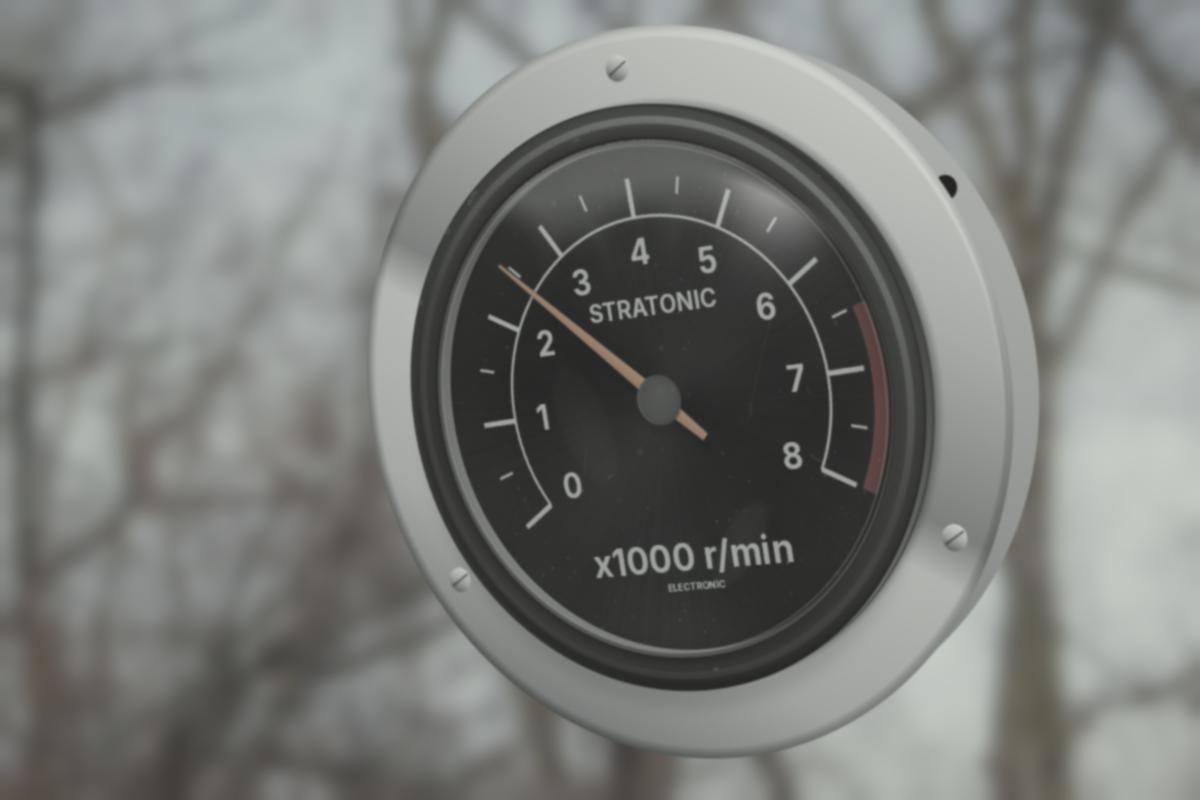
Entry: 2500 rpm
